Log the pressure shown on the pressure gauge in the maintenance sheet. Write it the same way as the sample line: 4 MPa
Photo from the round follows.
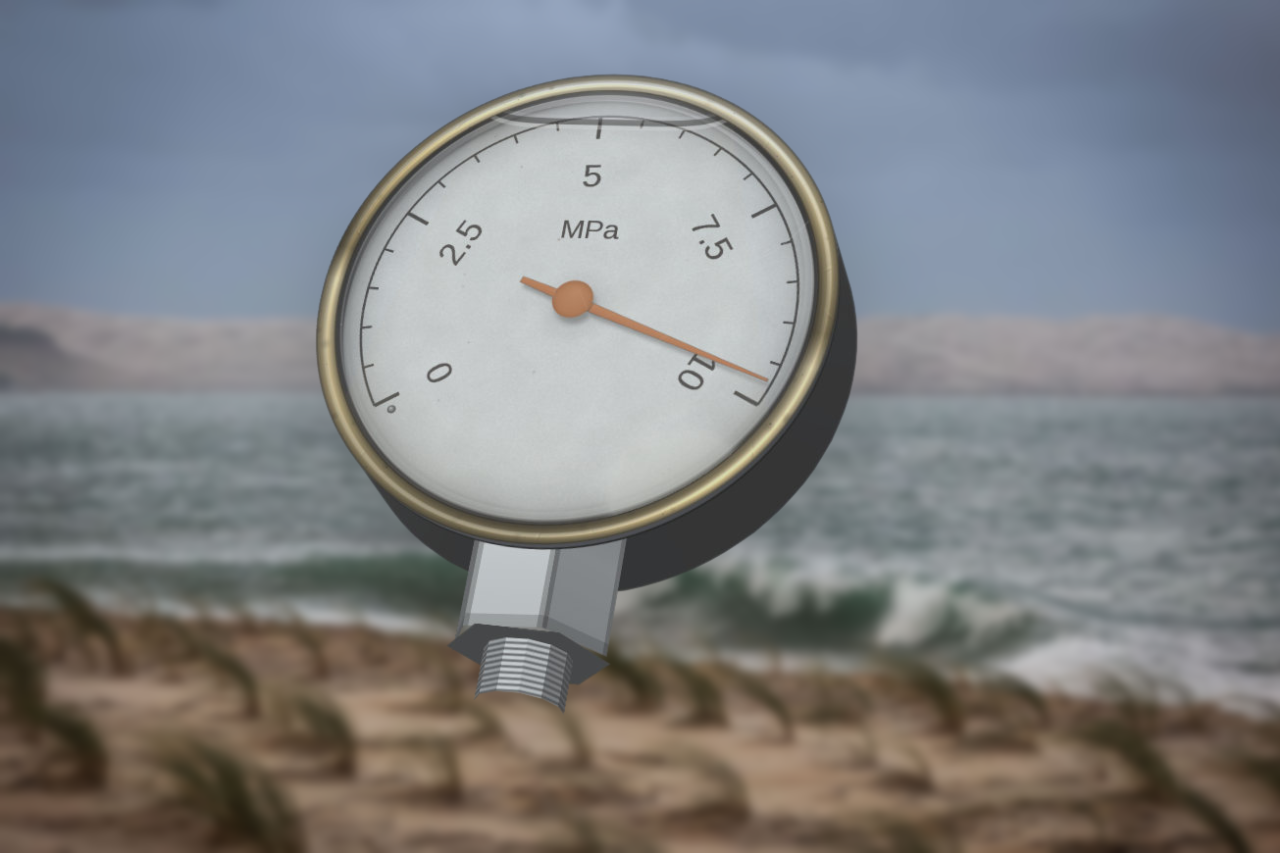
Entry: 9.75 MPa
